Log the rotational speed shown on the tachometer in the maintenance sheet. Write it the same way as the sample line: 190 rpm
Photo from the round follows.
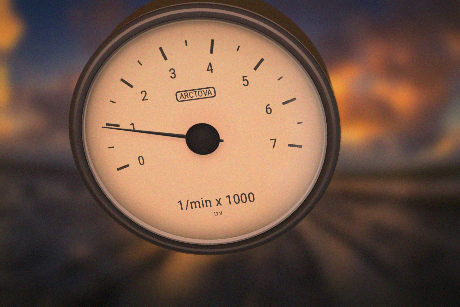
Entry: 1000 rpm
